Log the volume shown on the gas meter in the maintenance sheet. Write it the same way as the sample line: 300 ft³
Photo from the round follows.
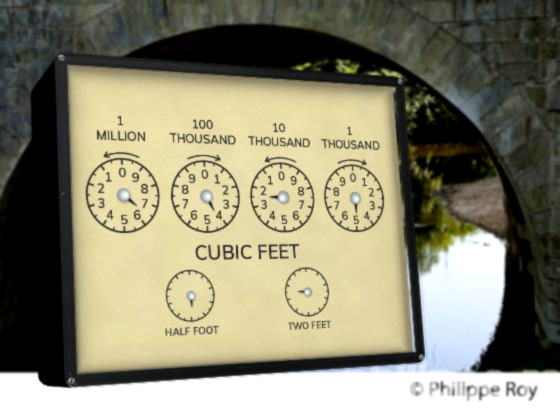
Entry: 642500 ft³
